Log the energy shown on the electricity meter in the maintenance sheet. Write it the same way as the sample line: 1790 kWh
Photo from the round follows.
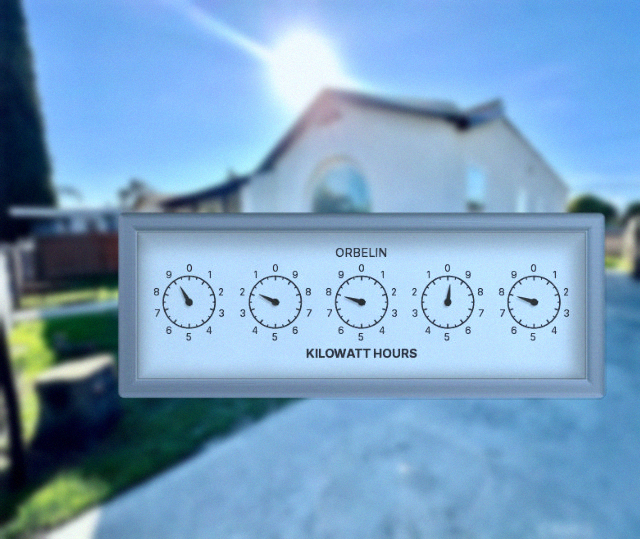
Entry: 91798 kWh
